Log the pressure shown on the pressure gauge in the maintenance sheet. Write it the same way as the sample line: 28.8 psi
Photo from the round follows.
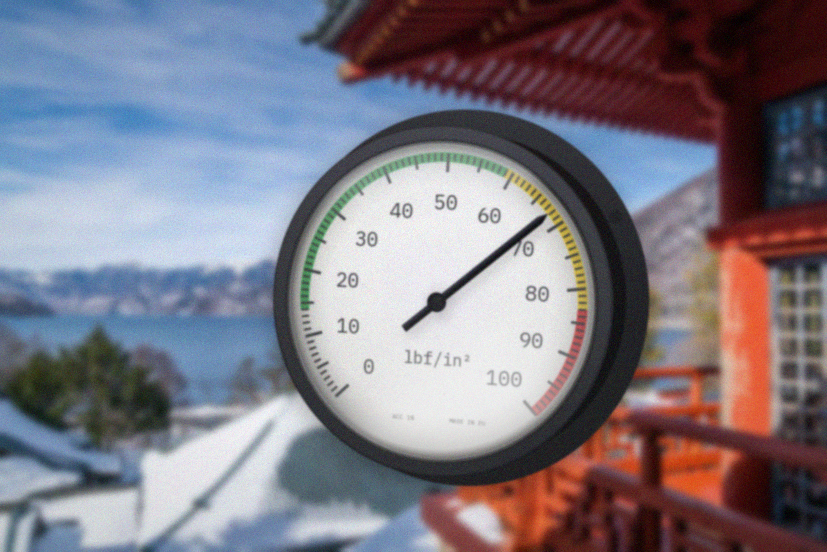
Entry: 68 psi
